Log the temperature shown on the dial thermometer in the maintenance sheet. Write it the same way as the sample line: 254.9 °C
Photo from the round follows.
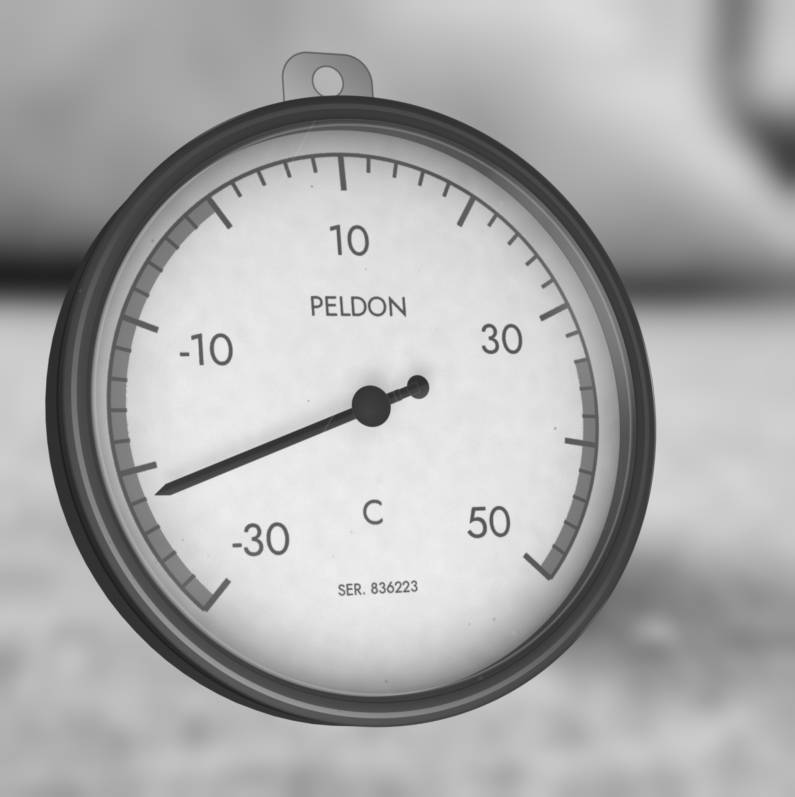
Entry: -22 °C
